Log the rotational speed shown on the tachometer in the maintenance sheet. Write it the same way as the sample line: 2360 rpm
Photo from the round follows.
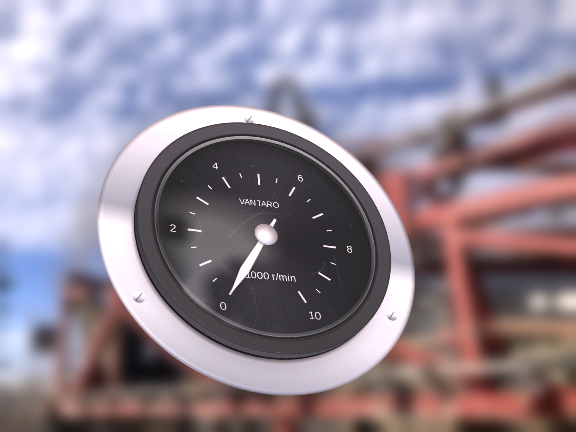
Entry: 0 rpm
